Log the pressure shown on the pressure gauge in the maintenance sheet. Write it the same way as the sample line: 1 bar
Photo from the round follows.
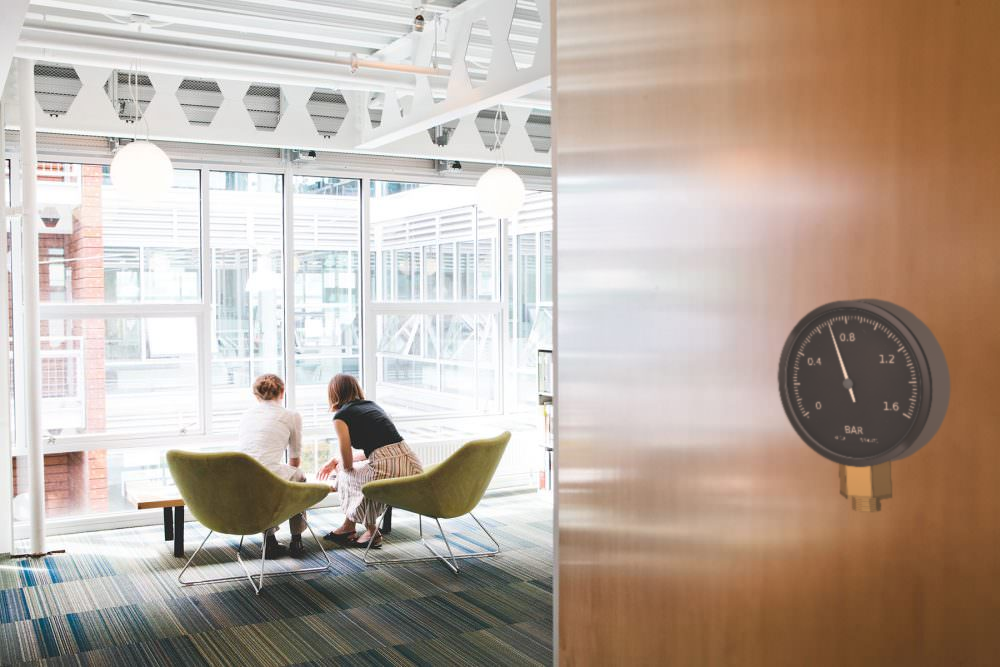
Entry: 0.7 bar
